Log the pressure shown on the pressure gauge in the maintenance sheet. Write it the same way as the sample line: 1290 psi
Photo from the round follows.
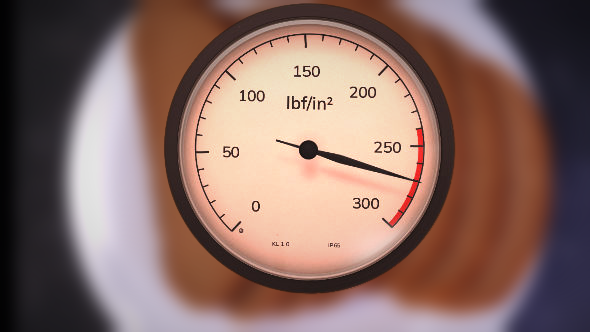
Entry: 270 psi
